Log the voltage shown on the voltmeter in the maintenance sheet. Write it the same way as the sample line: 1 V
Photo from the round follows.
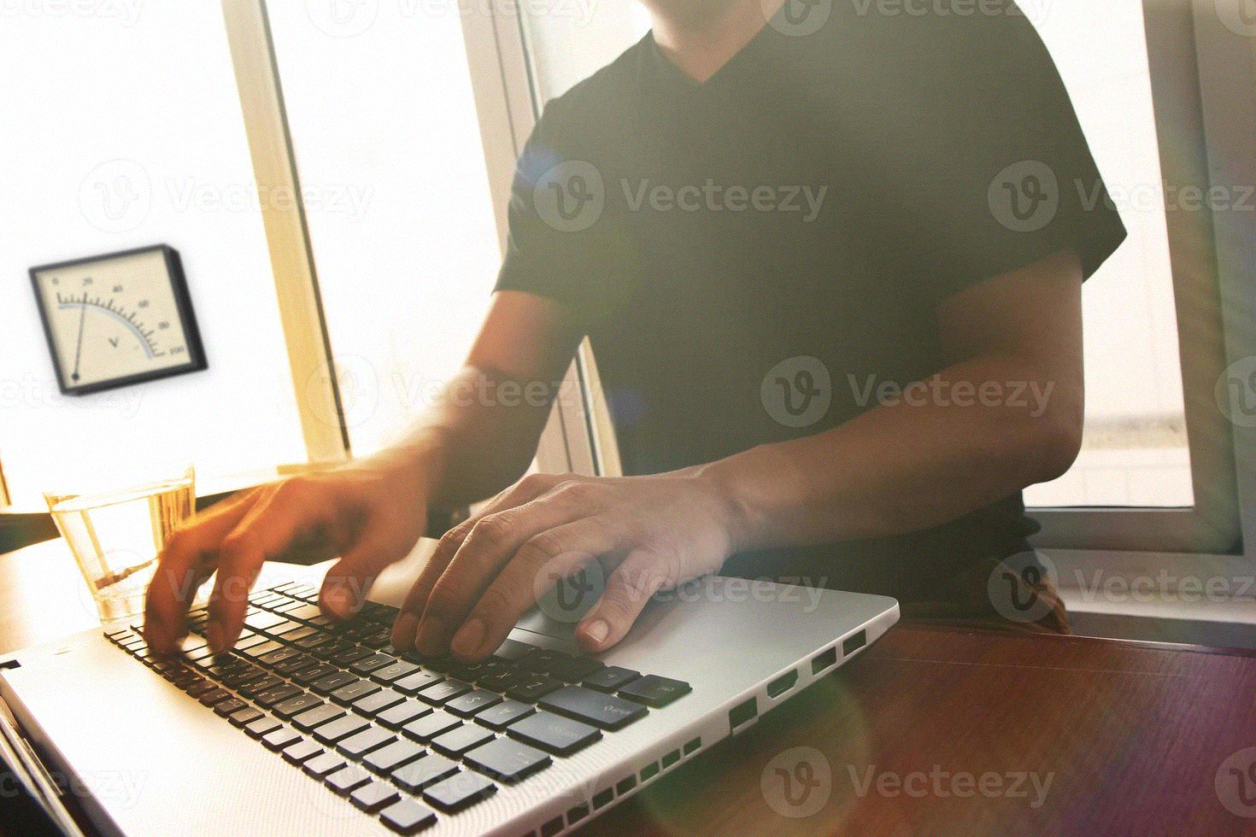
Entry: 20 V
